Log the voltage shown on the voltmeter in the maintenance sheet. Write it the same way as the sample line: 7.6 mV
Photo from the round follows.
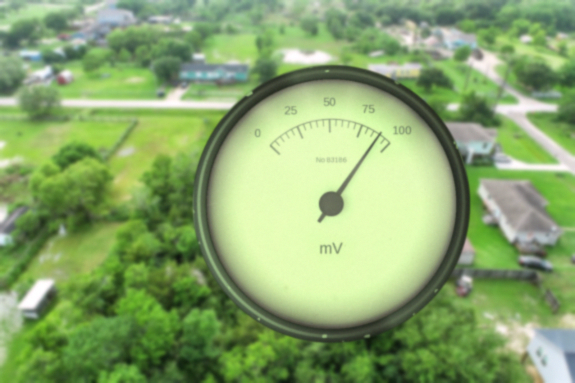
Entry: 90 mV
